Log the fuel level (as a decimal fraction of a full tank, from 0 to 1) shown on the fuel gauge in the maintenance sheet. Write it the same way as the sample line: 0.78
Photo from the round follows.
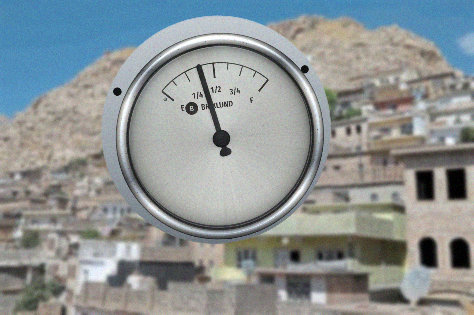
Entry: 0.375
